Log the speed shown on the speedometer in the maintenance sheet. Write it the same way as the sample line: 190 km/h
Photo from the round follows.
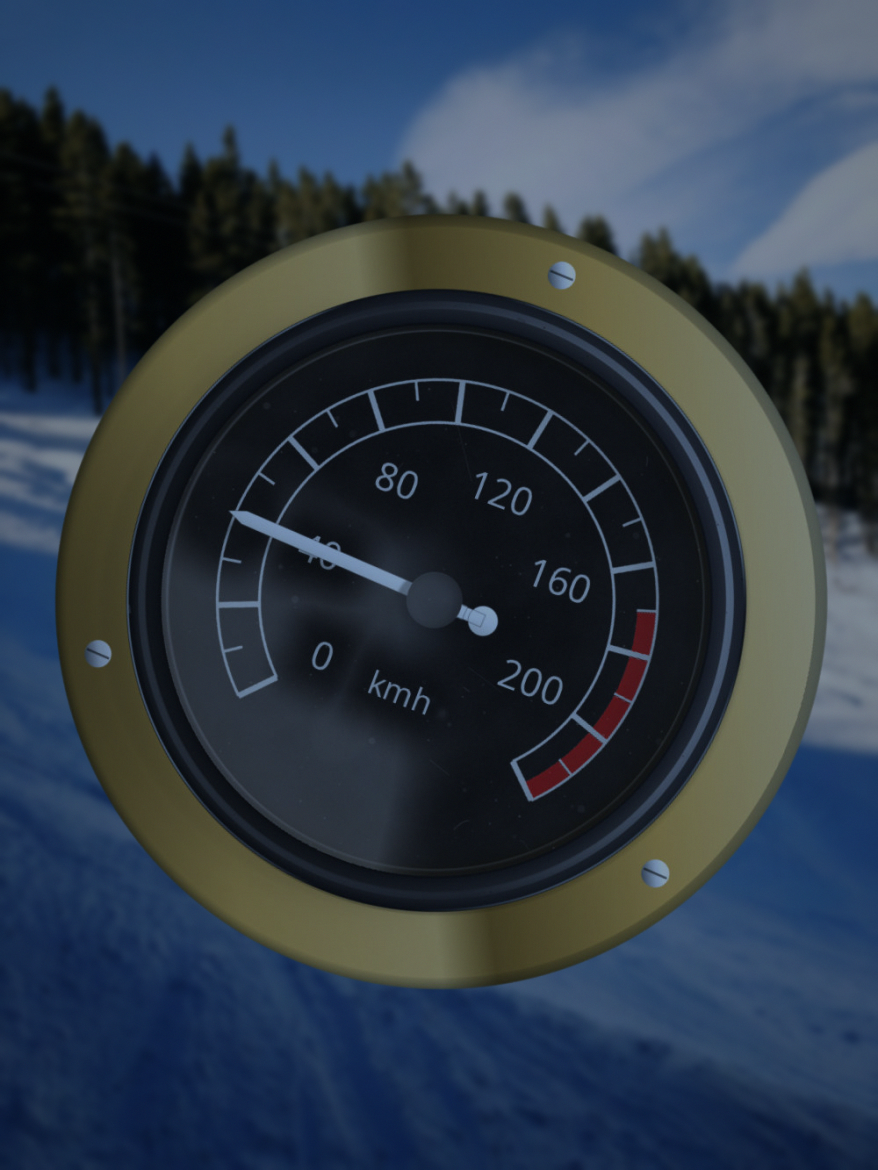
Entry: 40 km/h
